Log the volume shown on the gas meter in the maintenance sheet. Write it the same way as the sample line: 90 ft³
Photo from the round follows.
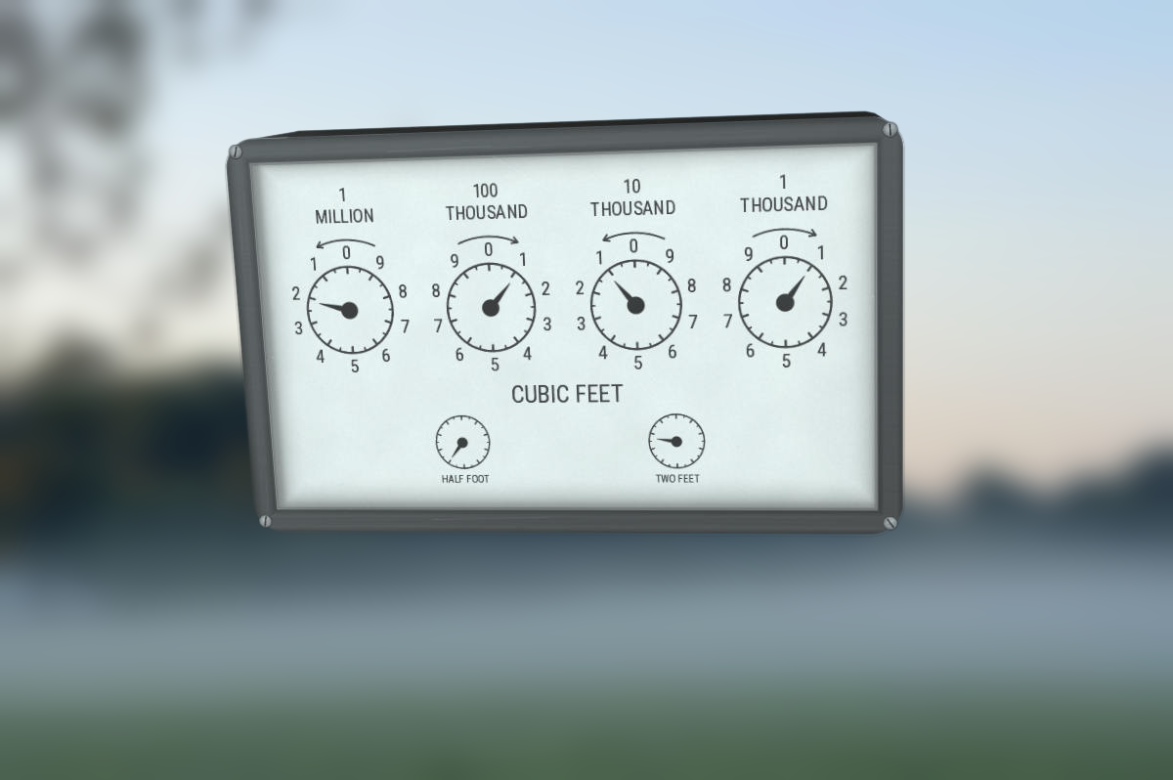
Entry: 211100 ft³
